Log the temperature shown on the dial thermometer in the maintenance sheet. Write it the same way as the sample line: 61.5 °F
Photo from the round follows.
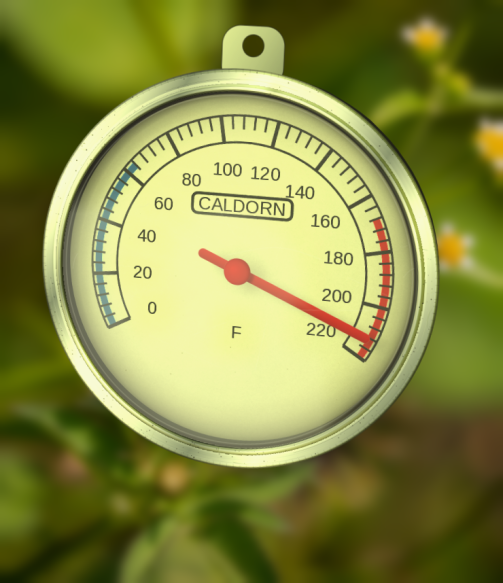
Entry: 212 °F
